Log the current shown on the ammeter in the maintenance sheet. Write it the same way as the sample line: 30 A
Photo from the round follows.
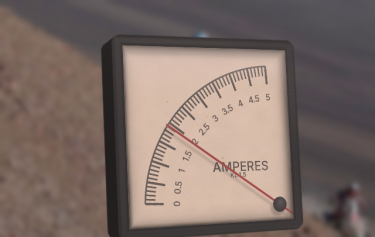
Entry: 1.9 A
